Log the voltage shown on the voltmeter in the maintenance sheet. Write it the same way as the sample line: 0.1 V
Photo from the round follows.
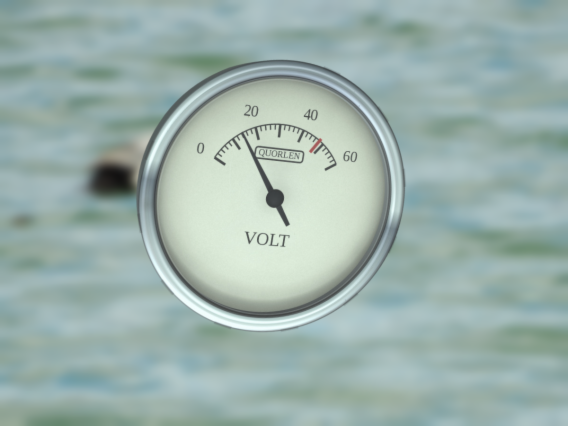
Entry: 14 V
